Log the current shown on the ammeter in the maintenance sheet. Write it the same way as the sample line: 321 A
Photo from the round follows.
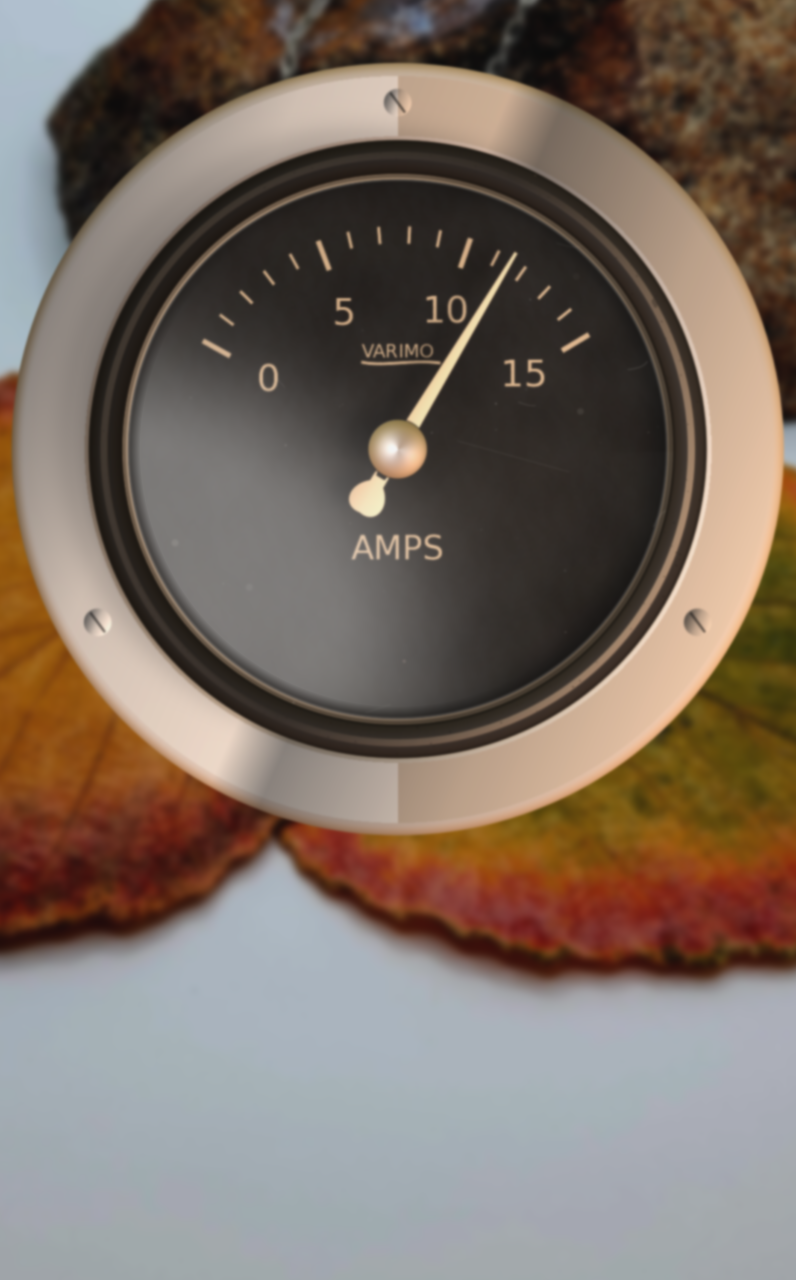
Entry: 11.5 A
